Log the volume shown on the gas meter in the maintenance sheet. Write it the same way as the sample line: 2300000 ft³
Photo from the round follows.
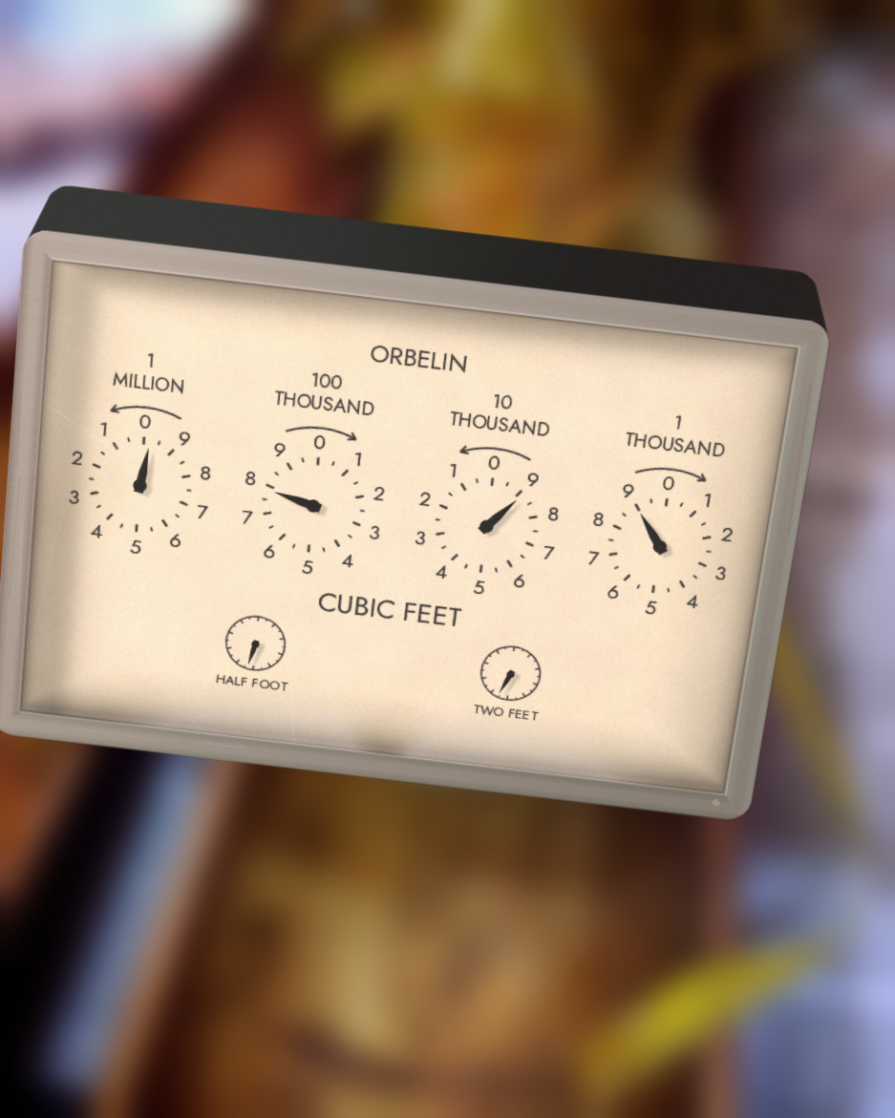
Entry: 978900 ft³
